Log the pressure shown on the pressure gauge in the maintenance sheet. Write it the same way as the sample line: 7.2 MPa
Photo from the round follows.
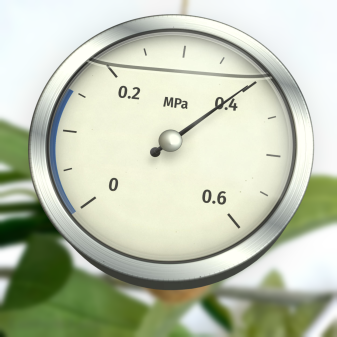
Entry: 0.4 MPa
